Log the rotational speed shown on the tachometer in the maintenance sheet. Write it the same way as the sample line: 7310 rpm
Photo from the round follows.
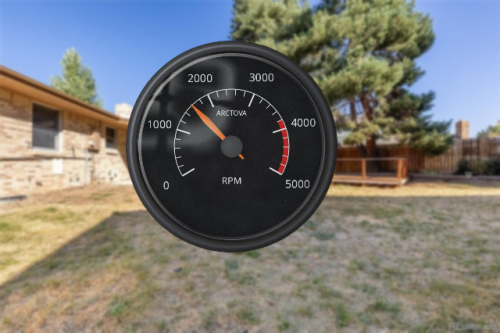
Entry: 1600 rpm
